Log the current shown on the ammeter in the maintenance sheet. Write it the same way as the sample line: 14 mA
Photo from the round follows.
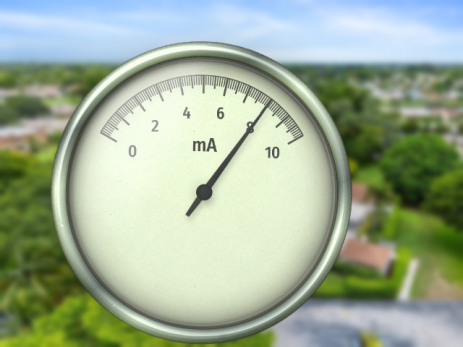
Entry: 8 mA
